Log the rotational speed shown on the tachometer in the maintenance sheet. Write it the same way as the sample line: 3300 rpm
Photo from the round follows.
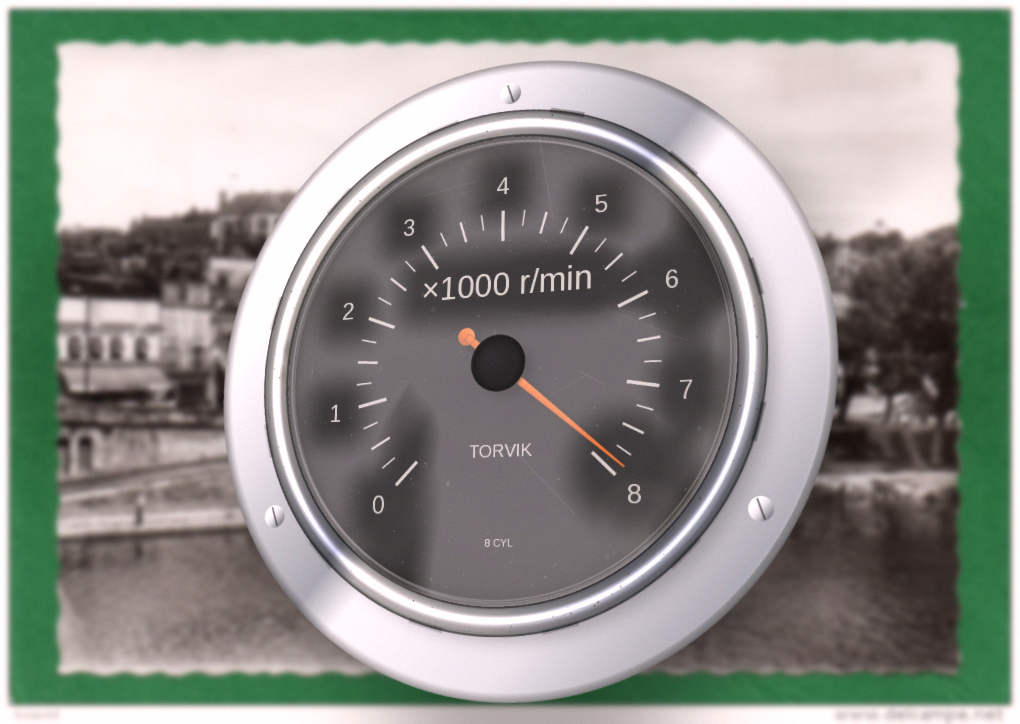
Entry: 7875 rpm
